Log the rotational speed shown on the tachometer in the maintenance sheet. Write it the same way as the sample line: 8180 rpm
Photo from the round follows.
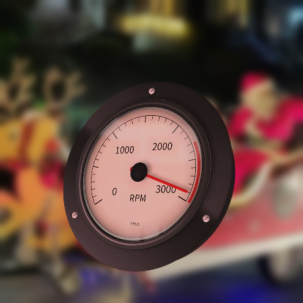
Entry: 2900 rpm
